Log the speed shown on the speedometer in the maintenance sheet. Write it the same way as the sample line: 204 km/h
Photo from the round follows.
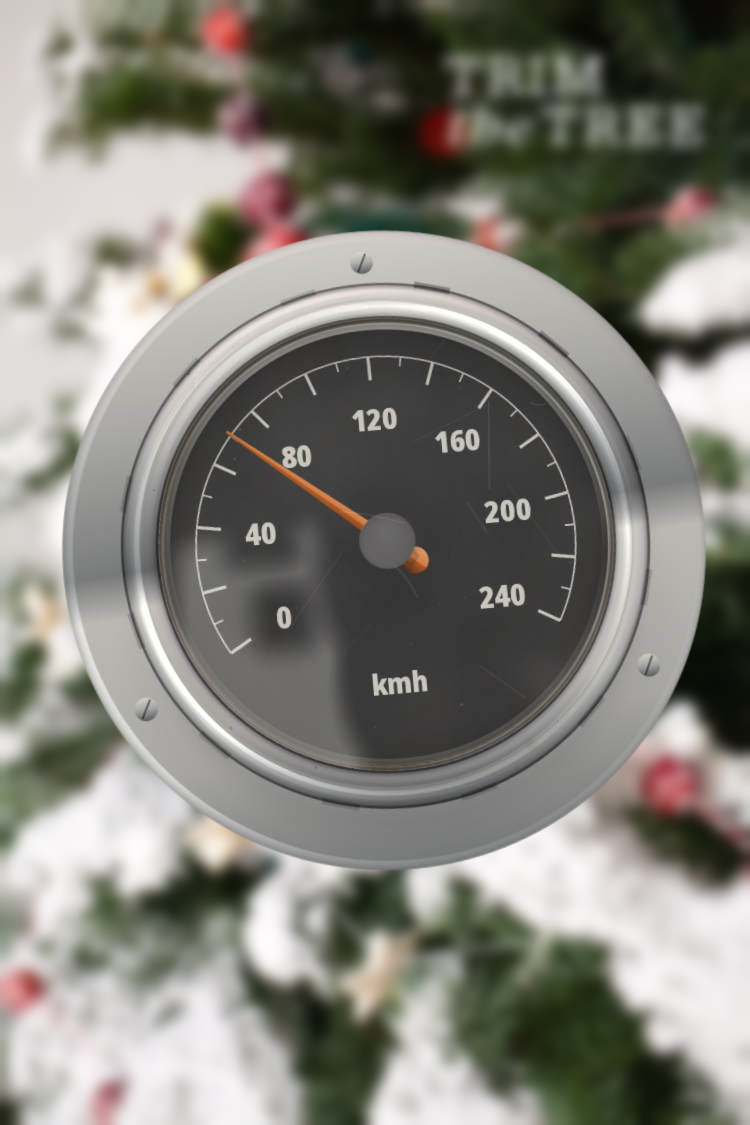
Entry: 70 km/h
